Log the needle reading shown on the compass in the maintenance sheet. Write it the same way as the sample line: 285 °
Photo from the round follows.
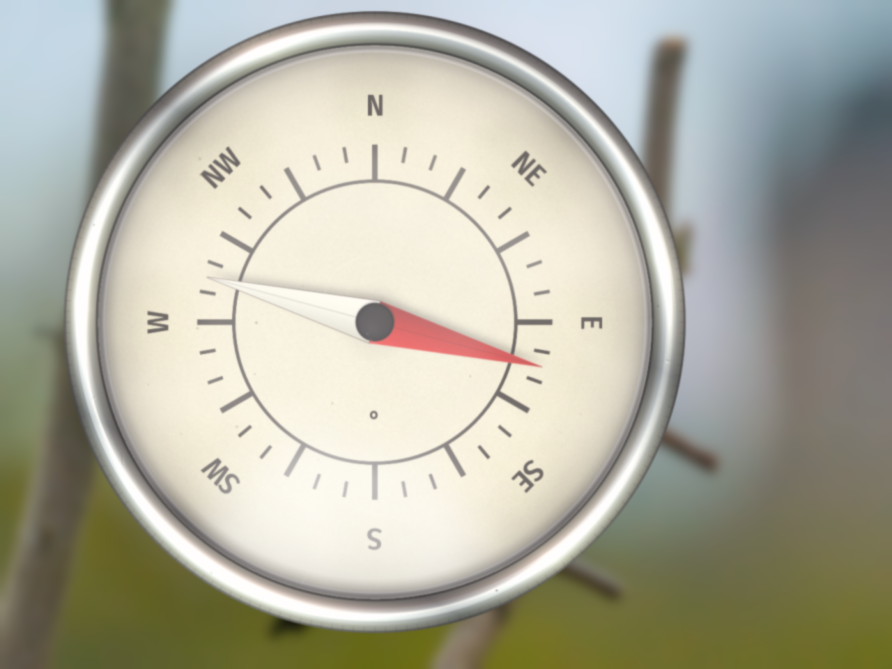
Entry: 105 °
